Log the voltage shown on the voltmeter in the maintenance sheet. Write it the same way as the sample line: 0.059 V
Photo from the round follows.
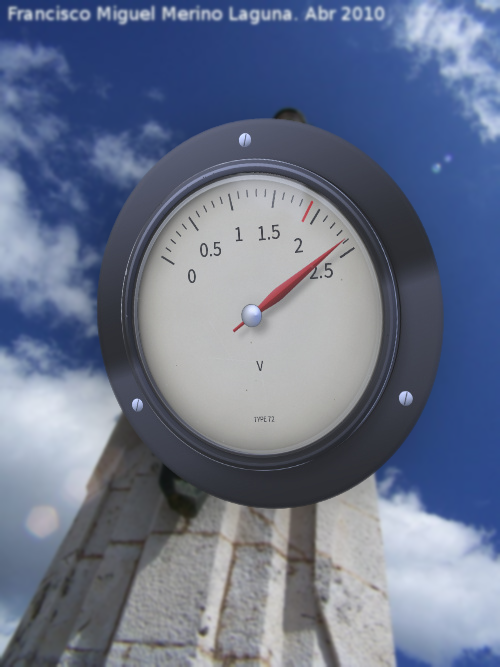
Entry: 2.4 V
